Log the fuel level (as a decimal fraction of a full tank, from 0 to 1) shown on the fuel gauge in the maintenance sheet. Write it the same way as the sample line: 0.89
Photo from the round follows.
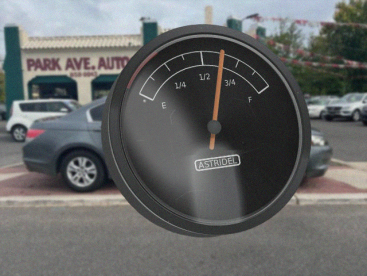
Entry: 0.625
